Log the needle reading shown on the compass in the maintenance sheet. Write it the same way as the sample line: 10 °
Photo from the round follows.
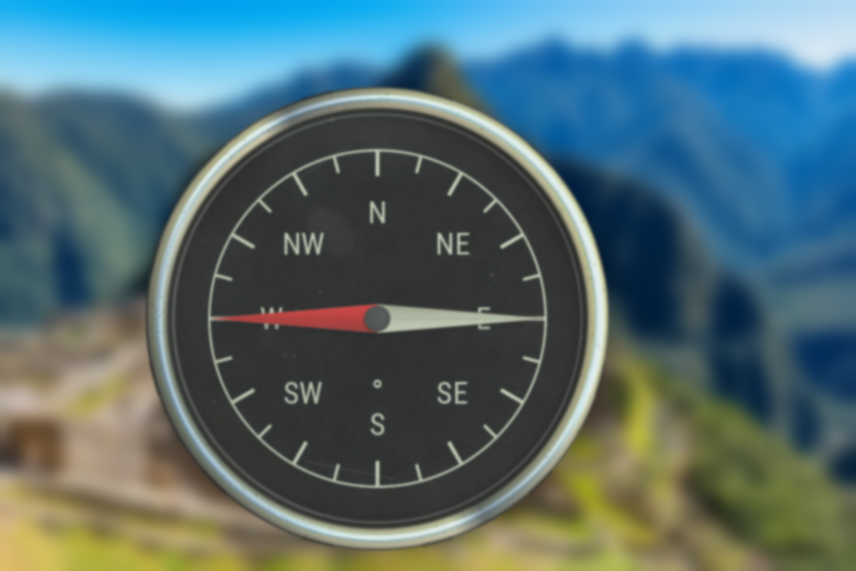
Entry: 270 °
